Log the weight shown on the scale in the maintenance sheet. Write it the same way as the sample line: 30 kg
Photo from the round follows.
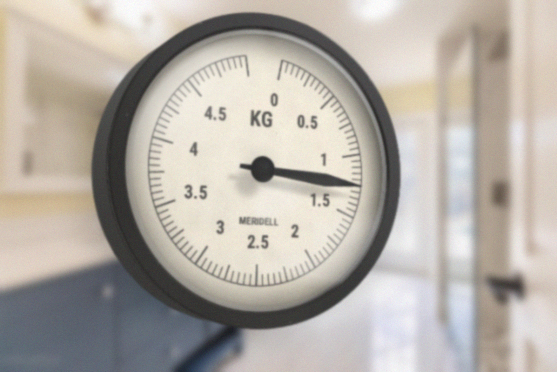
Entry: 1.25 kg
